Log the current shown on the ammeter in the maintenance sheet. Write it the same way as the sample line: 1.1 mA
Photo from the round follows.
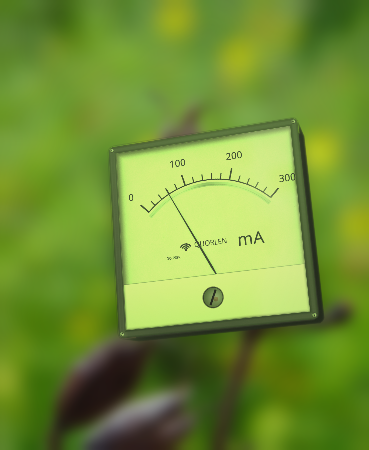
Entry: 60 mA
